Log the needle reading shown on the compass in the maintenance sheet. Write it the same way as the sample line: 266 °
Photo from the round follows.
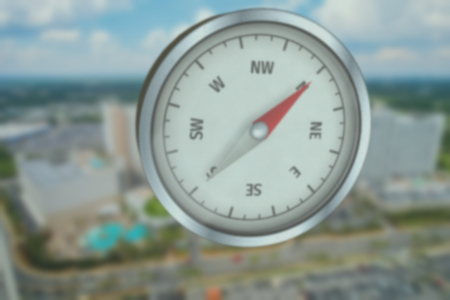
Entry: 0 °
